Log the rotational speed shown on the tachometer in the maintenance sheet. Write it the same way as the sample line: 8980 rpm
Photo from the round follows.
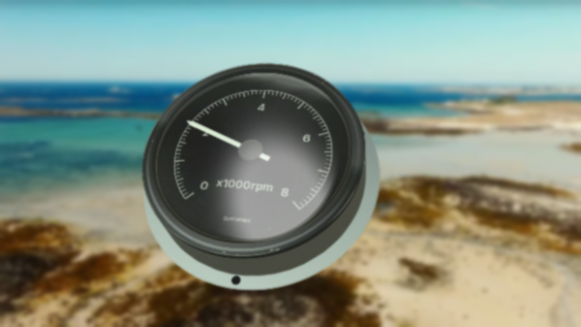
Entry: 2000 rpm
